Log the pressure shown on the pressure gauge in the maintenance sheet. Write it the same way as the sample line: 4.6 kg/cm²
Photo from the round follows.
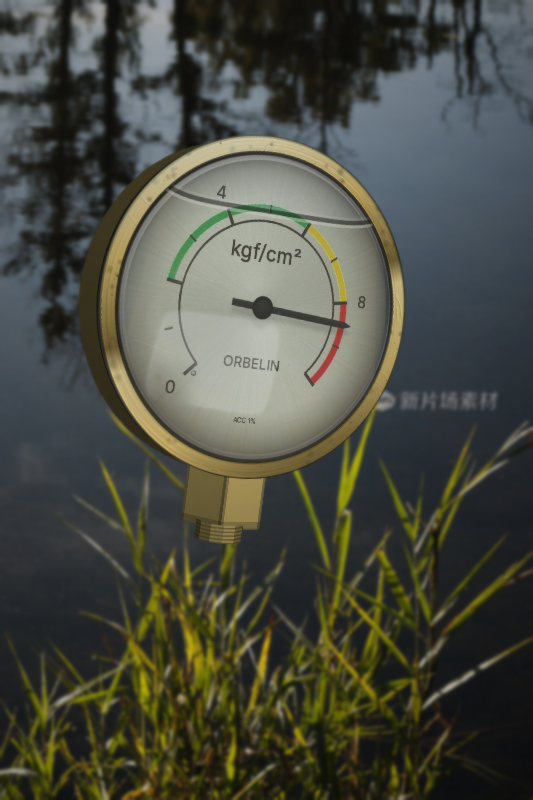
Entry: 8.5 kg/cm²
